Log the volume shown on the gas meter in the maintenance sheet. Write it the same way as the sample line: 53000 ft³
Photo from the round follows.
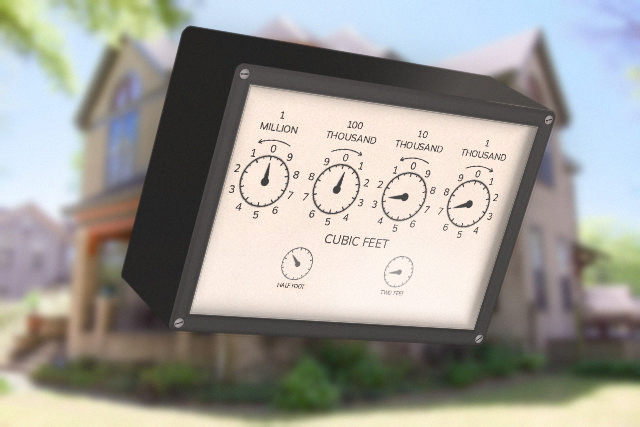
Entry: 2700 ft³
